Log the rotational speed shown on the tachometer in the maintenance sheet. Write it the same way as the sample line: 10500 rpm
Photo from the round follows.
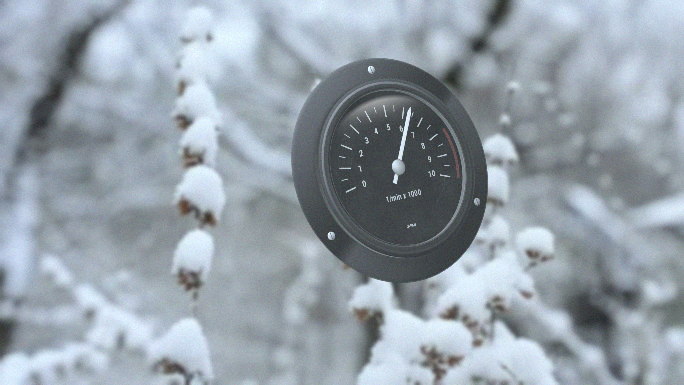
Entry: 6250 rpm
